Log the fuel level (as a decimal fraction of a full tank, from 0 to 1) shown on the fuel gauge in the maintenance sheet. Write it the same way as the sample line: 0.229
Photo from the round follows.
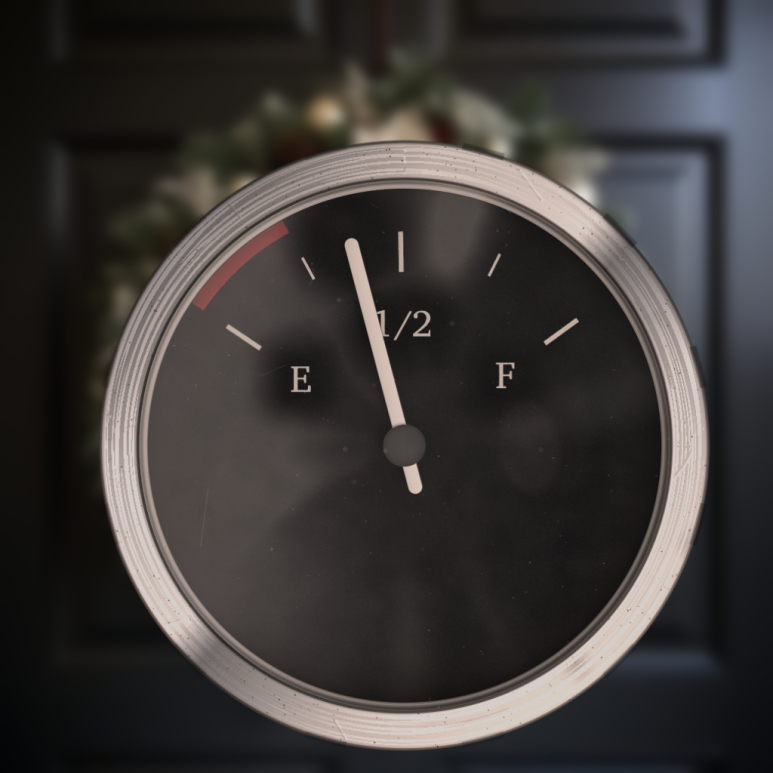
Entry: 0.375
